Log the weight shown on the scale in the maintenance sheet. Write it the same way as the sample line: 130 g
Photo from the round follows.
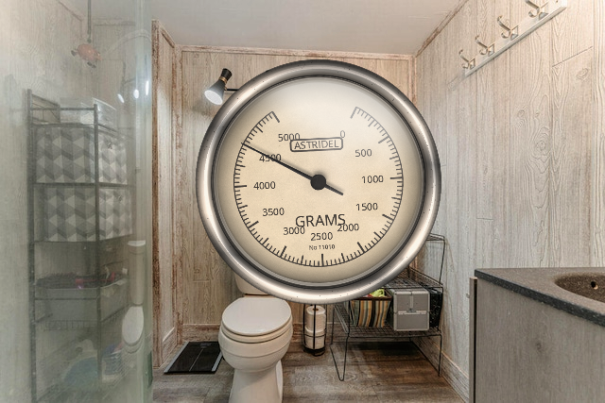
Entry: 4500 g
